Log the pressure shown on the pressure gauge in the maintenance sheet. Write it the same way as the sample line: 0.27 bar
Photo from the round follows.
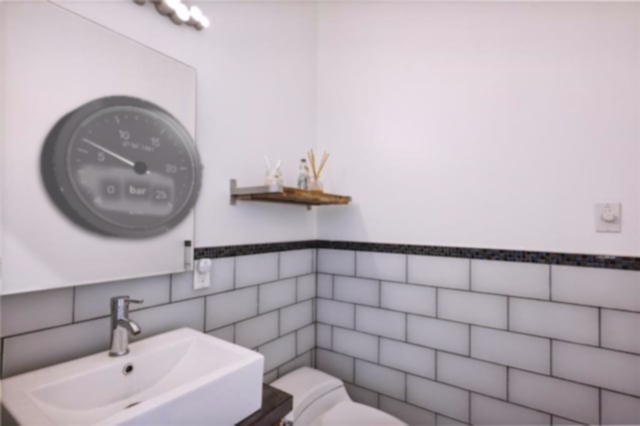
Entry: 6 bar
